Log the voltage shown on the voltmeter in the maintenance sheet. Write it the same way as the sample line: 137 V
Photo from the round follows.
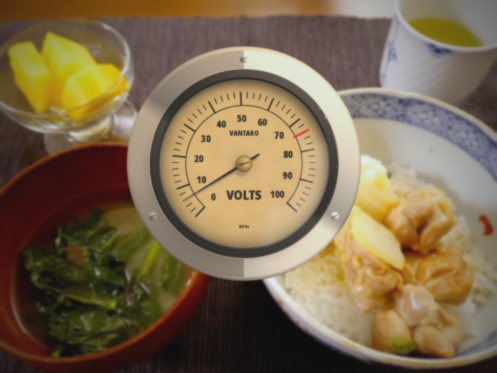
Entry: 6 V
